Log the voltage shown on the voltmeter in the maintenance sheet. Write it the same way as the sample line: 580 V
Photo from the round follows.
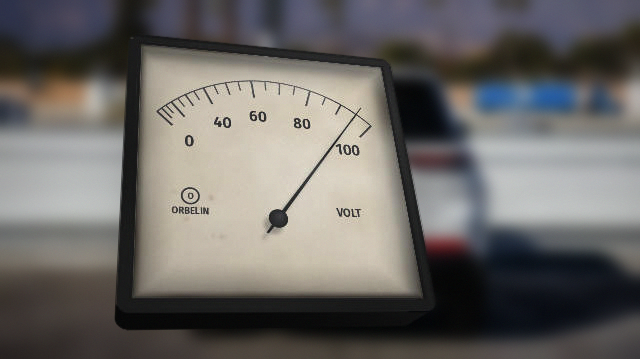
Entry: 95 V
